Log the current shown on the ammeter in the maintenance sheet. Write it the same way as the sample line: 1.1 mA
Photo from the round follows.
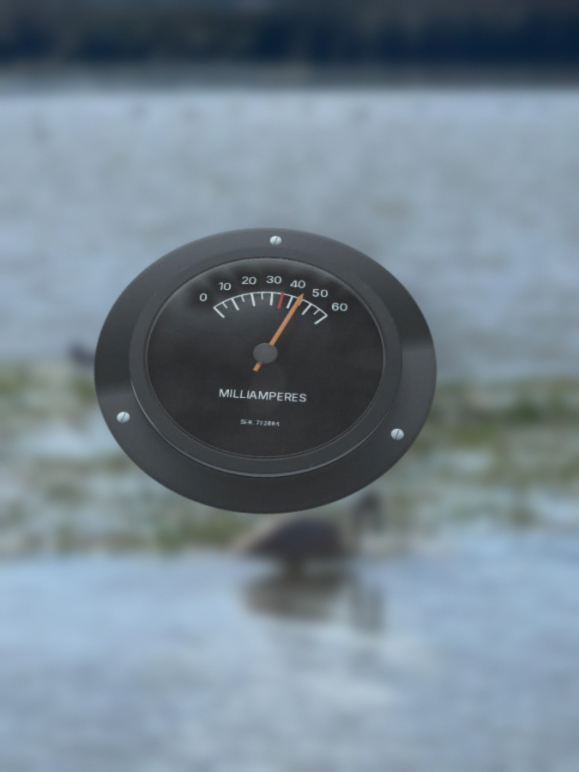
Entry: 45 mA
